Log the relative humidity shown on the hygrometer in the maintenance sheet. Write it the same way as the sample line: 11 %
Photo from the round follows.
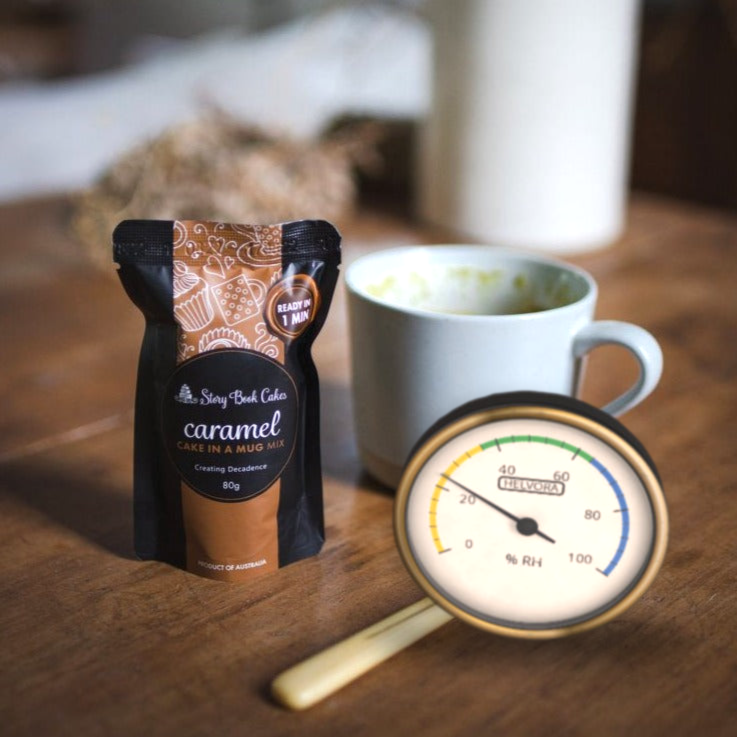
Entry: 24 %
